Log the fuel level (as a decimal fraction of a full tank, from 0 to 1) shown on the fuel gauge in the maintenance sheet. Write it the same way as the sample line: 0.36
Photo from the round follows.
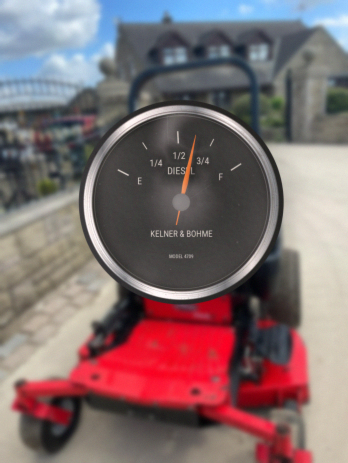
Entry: 0.625
